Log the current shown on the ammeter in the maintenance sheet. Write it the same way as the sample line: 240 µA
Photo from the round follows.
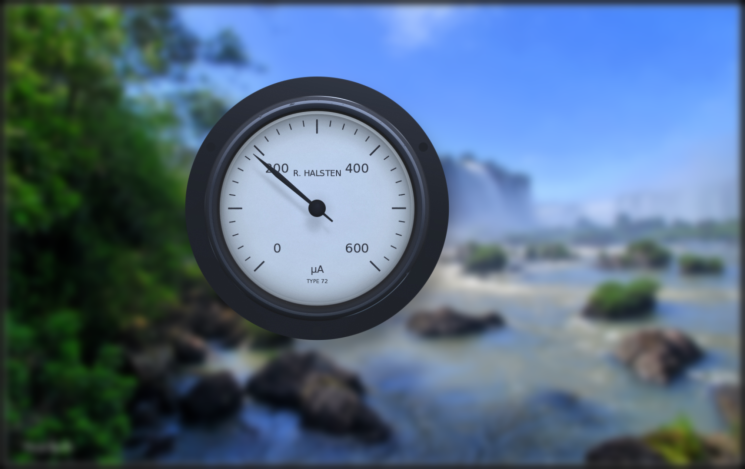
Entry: 190 µA
